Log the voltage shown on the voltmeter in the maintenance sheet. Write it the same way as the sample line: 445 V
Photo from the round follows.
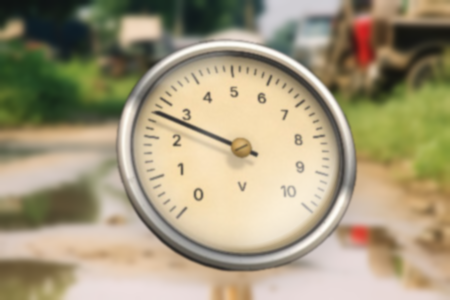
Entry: 2.6 V
